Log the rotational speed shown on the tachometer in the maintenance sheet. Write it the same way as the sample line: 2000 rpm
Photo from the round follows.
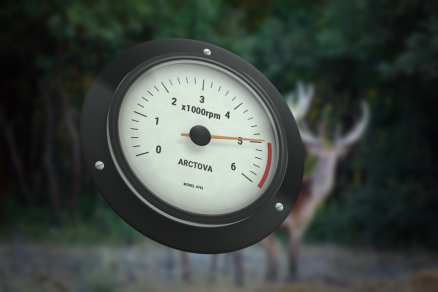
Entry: 5000 rpm
